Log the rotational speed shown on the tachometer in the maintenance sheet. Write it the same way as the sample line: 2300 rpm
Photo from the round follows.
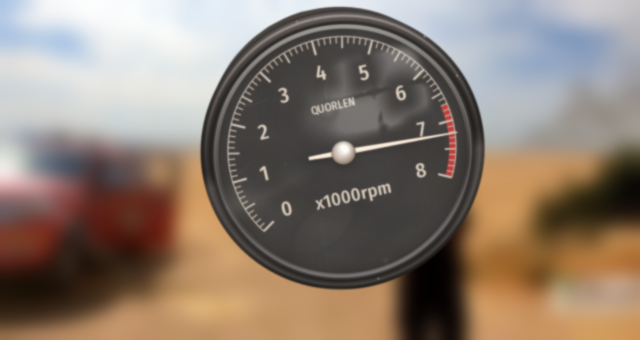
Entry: 7200 rpm
